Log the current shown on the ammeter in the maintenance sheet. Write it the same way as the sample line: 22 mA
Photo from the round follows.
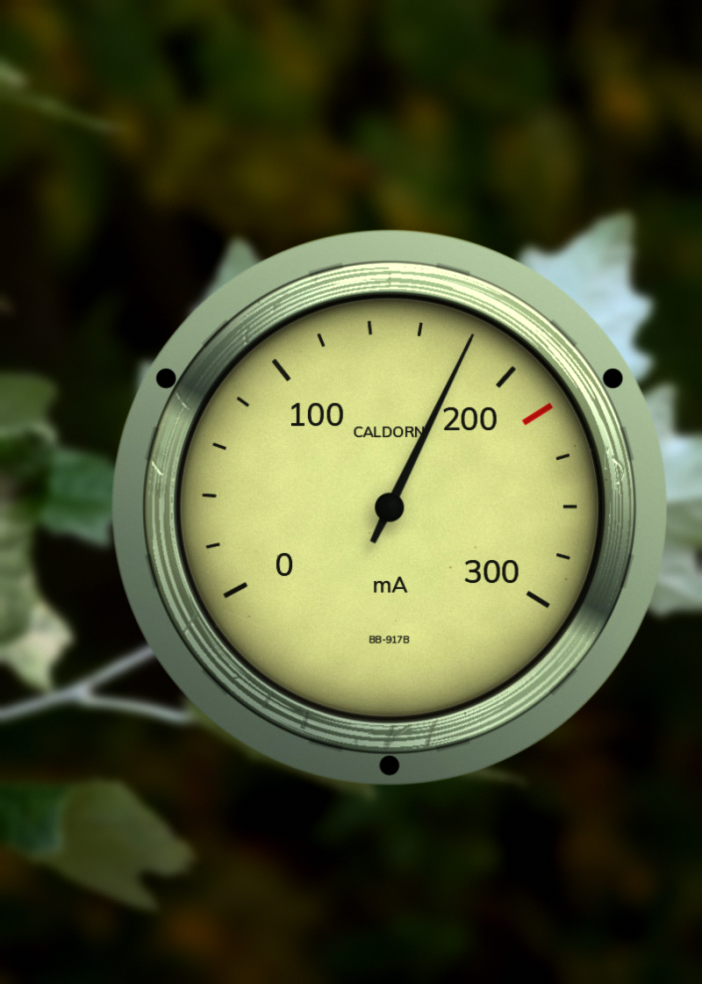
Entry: 180 mA
